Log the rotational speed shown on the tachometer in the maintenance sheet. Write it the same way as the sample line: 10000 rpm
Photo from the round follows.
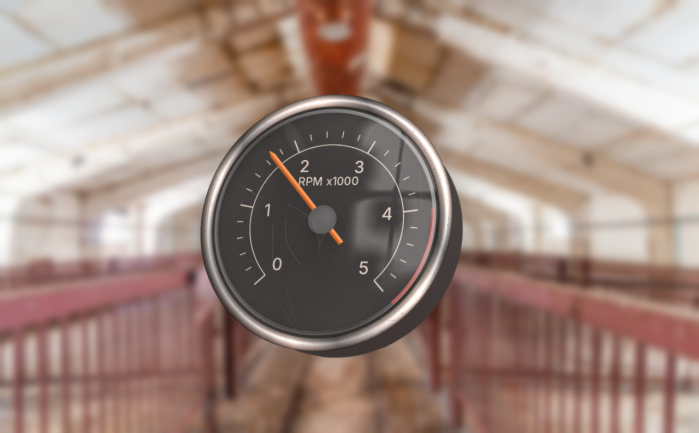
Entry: 1700 rpm
